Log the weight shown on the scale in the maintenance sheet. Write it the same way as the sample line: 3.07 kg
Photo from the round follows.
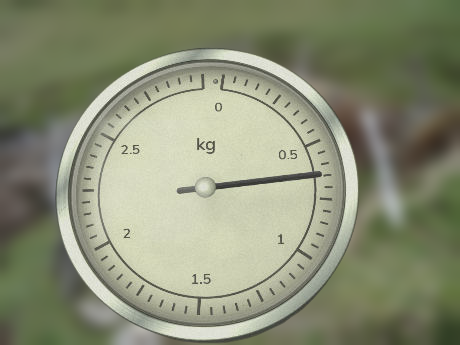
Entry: 0.65 kg
